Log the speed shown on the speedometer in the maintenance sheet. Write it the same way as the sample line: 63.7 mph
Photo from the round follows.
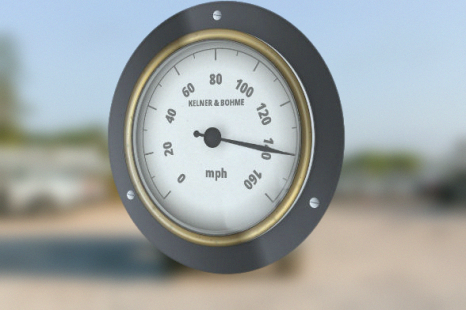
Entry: 140 mph
